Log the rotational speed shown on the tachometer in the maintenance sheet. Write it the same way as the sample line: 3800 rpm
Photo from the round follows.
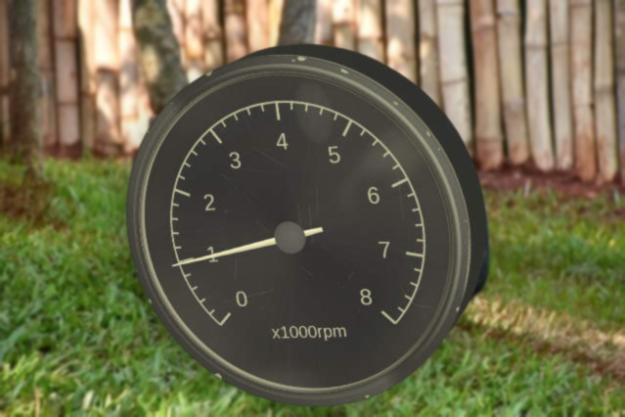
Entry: 1000 rpm
